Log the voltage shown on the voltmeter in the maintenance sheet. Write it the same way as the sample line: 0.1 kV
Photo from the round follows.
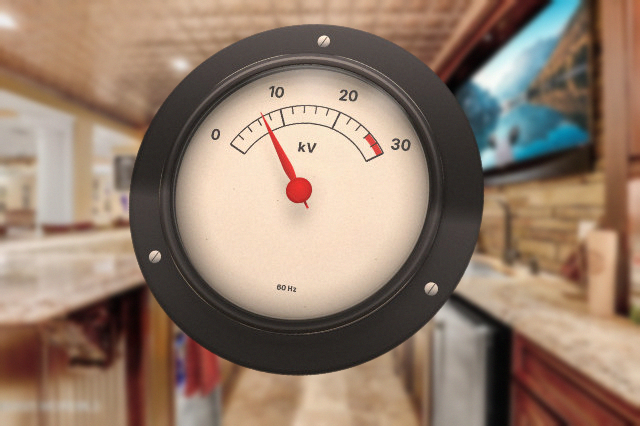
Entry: 7 kV
